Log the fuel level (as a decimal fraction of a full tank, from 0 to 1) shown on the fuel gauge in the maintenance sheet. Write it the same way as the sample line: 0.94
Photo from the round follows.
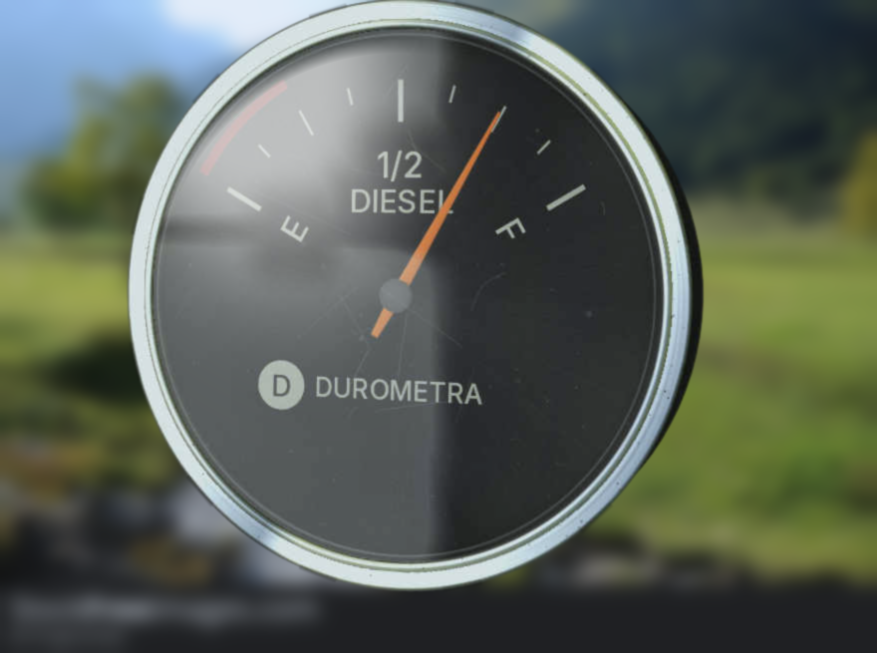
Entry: 0.75
